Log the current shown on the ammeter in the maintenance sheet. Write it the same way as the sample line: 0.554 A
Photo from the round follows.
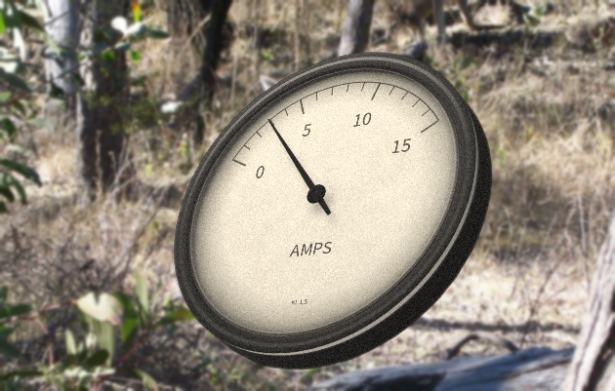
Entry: 3 A
